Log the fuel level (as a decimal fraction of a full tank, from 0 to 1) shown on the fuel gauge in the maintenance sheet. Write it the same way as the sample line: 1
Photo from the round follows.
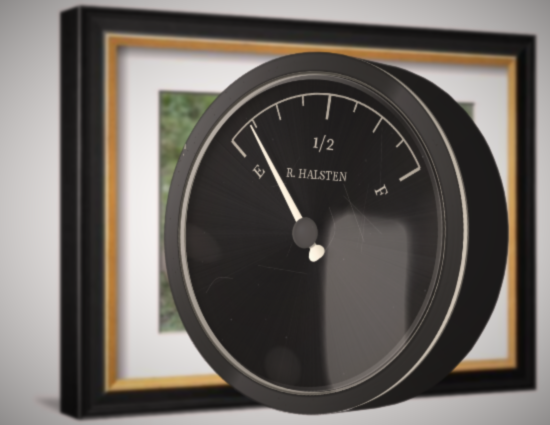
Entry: 0.125
